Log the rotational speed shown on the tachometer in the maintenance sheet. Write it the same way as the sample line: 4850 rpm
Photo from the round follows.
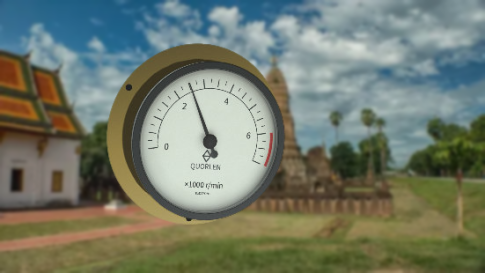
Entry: 2500 rpm
